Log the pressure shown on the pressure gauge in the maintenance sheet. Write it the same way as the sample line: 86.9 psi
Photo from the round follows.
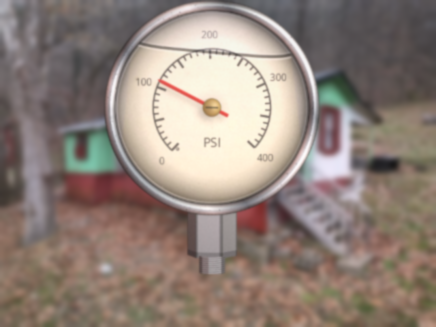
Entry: 110 psi
